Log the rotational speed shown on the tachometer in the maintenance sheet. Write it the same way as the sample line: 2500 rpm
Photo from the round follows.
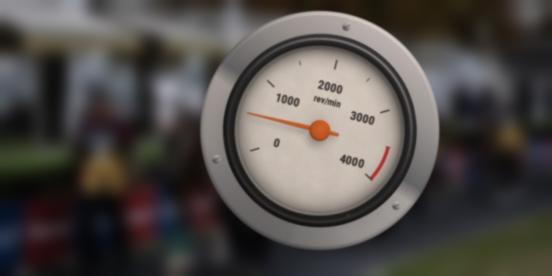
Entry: 500 rpm
